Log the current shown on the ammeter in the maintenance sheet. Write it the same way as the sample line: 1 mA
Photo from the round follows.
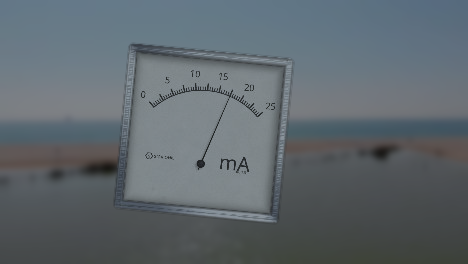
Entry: 17.5 mA
